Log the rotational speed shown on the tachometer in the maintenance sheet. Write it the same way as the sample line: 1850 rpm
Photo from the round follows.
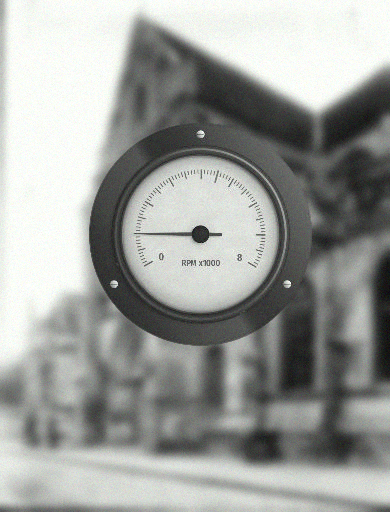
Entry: 1000 rpm
